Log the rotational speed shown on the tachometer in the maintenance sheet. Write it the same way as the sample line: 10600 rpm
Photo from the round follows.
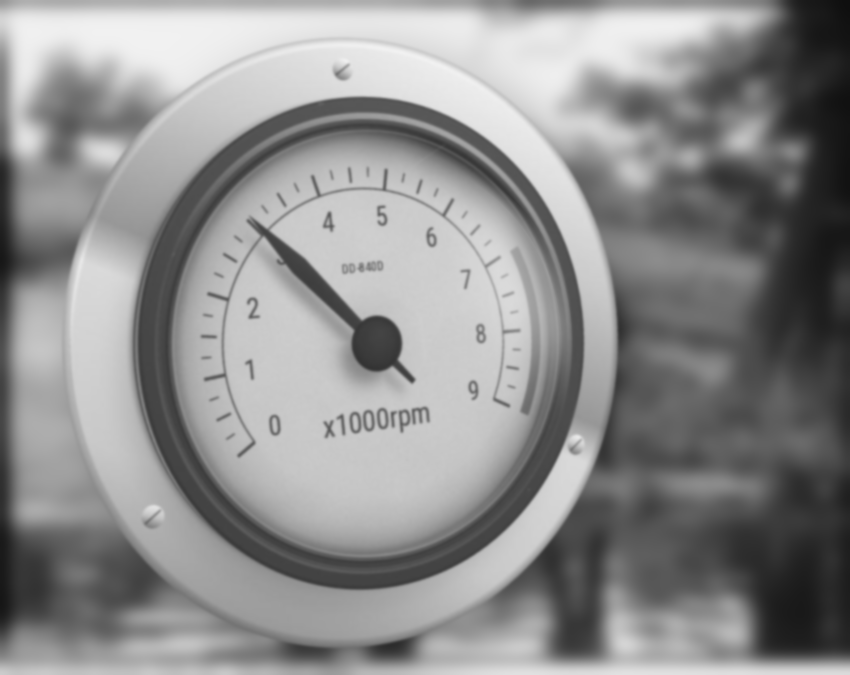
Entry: 3000 rpm
